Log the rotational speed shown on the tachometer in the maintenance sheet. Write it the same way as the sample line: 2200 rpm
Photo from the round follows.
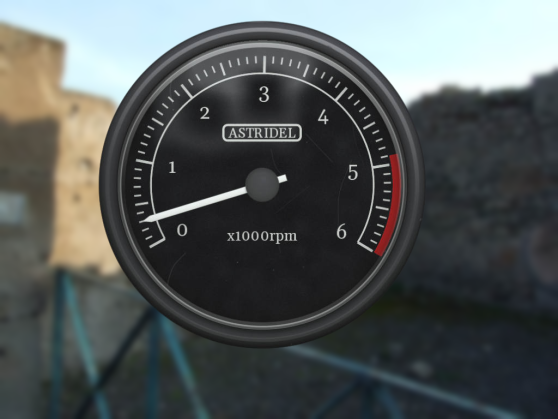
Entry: 300 rpm
